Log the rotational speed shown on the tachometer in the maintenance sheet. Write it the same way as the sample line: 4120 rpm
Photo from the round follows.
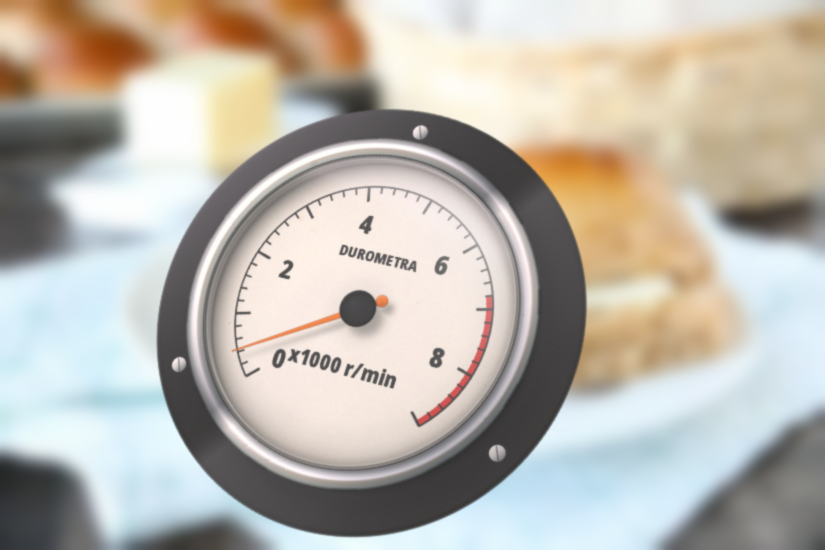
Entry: 400 rpm
